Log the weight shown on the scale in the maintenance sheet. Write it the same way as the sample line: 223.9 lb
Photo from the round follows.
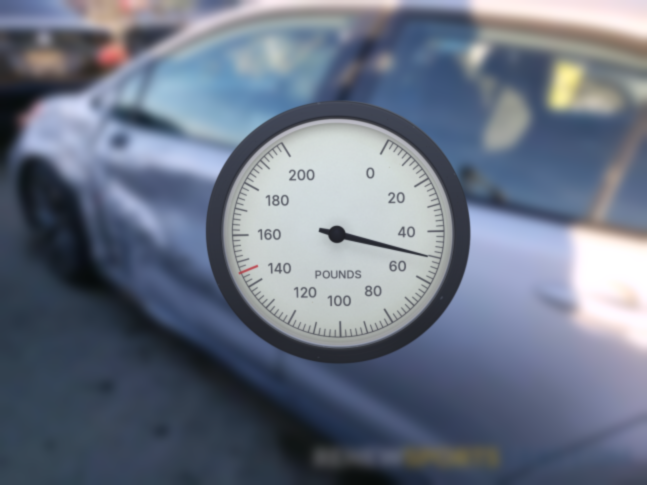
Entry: 50 lb
